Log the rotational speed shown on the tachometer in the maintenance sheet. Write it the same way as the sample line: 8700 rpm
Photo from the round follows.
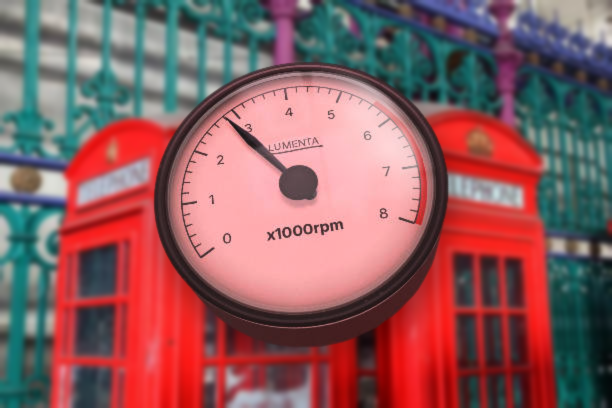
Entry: 2800 rpm
